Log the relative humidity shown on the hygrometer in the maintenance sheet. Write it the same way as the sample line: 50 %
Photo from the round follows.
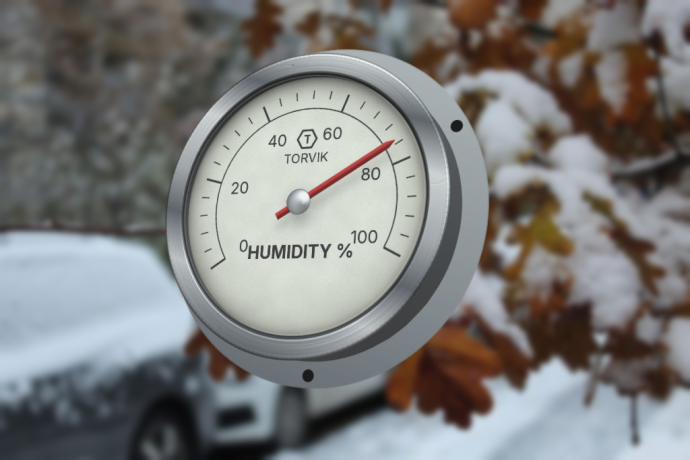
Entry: 76 %
